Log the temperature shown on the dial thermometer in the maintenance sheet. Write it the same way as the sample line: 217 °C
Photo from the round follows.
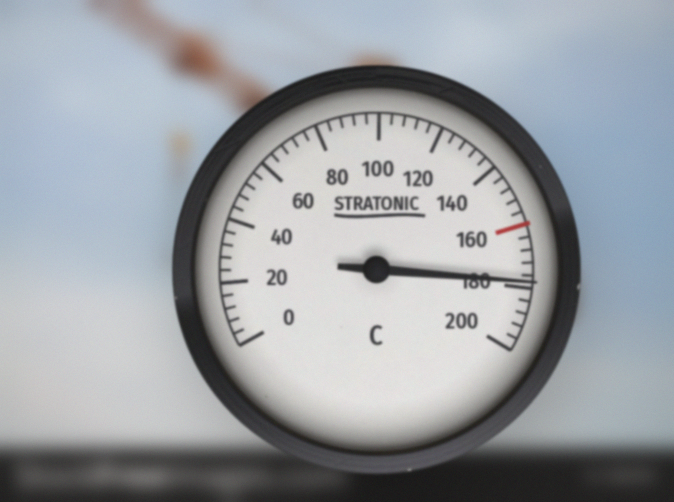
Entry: 178 °C
